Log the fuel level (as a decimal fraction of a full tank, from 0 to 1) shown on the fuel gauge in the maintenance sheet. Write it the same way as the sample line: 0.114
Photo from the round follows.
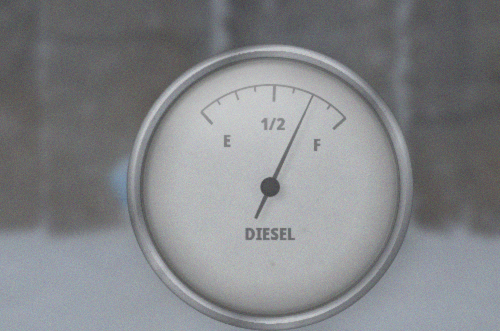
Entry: 0.75
